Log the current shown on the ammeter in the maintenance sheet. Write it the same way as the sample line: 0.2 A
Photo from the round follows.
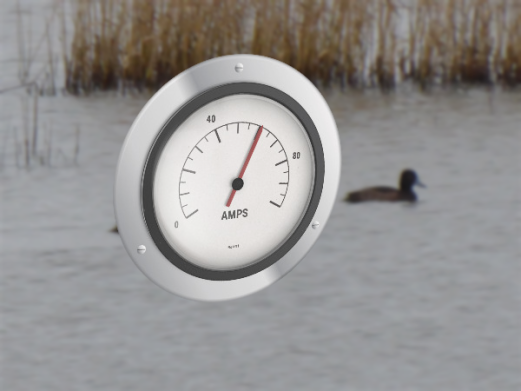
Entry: 60 A
